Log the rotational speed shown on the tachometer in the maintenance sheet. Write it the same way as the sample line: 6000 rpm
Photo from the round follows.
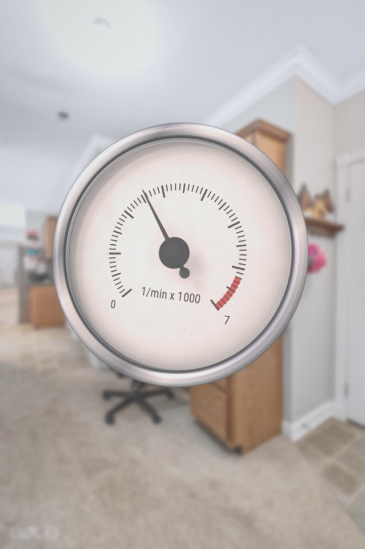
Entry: 2600 rpm
